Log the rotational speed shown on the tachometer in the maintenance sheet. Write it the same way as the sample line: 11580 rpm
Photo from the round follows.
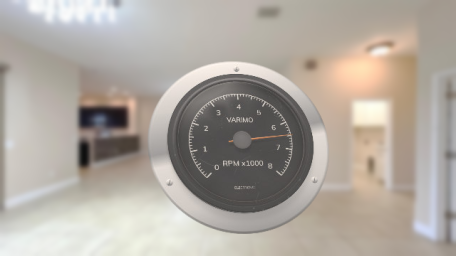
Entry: 6500 rpm
